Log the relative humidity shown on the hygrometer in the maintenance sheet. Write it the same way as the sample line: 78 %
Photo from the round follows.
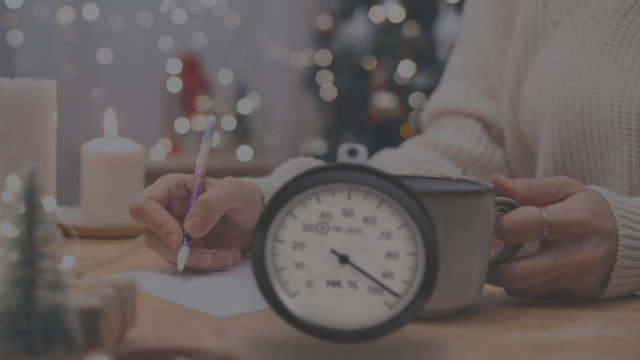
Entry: 95 %
